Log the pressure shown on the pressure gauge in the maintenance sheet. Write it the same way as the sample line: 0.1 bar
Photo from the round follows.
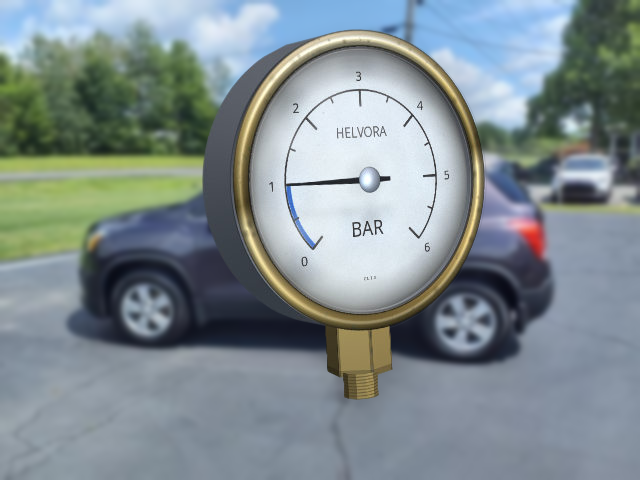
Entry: 1 bar
